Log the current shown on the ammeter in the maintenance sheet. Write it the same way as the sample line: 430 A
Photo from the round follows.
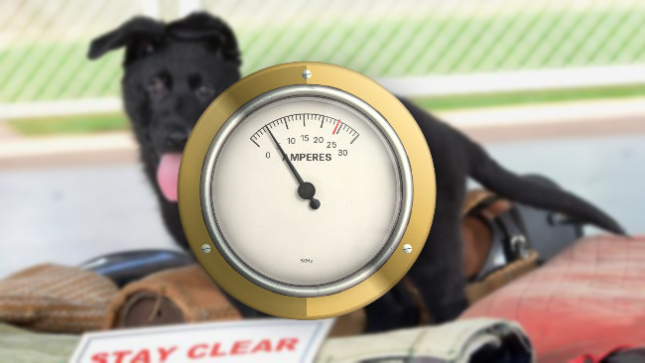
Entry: 5 A
